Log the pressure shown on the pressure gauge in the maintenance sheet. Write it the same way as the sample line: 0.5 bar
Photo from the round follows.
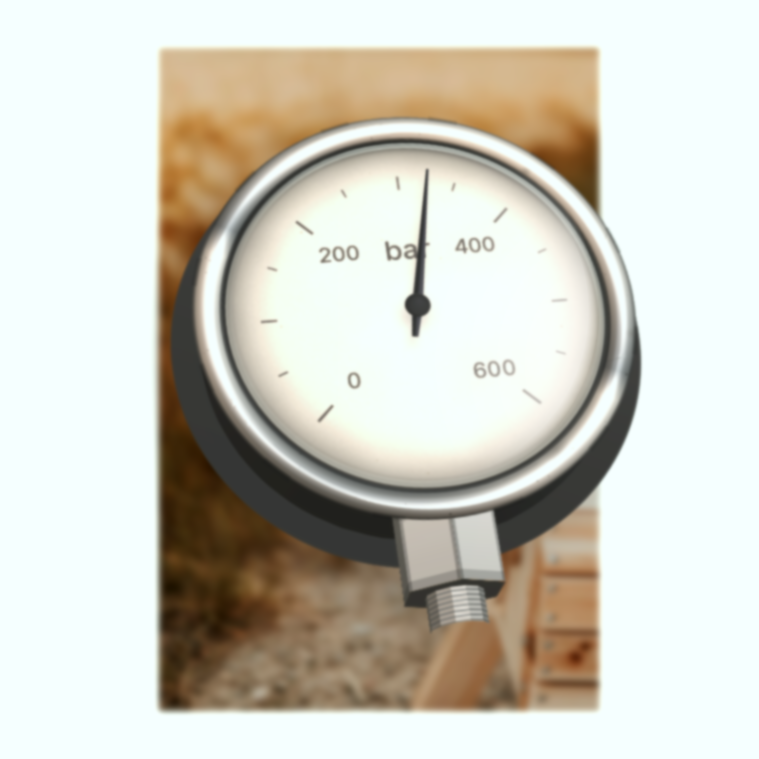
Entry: 325 bar
